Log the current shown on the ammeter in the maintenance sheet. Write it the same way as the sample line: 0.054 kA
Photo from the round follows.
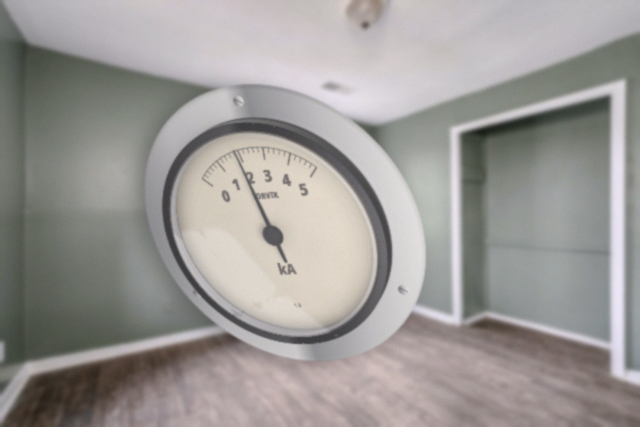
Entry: 2 kA
